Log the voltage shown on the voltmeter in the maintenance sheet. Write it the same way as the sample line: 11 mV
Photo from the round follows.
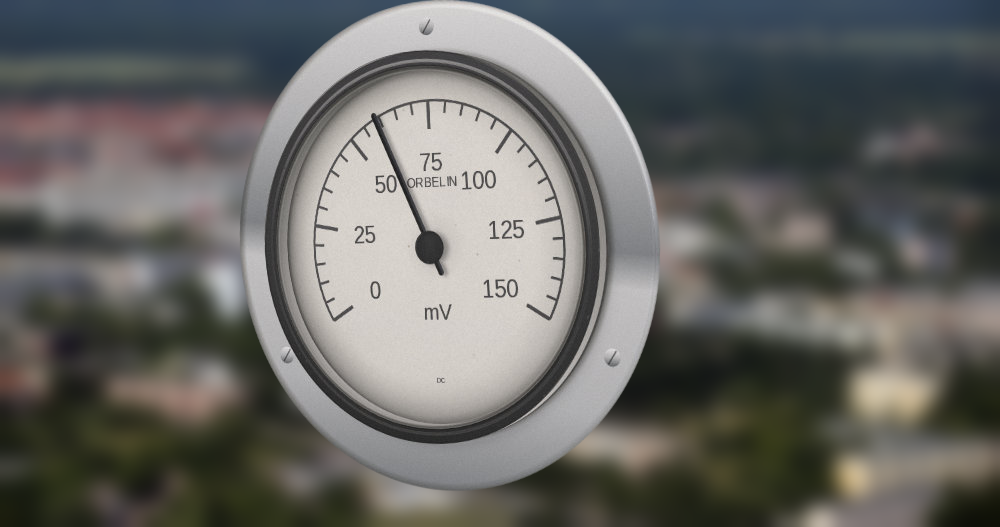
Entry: 60 mV
